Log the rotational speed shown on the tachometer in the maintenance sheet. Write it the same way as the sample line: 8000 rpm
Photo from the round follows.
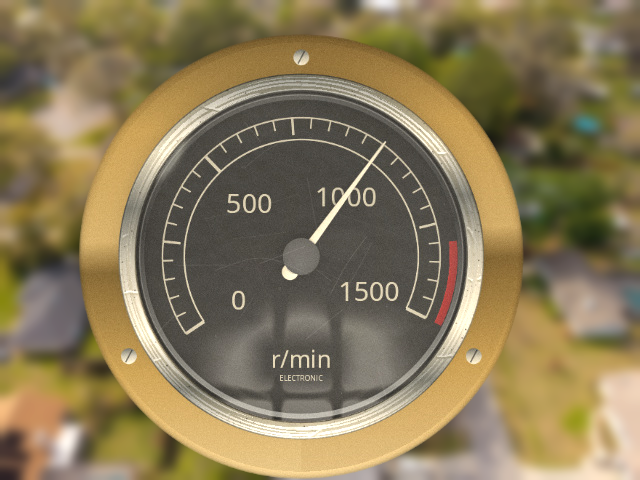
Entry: 1000 rpm
